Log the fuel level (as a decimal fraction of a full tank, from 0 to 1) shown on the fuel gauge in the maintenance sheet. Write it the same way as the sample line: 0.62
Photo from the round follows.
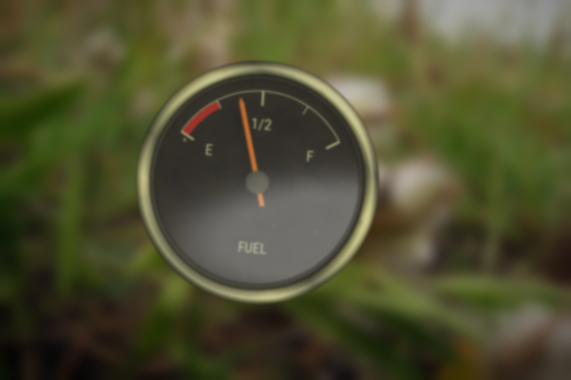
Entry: 0.375
